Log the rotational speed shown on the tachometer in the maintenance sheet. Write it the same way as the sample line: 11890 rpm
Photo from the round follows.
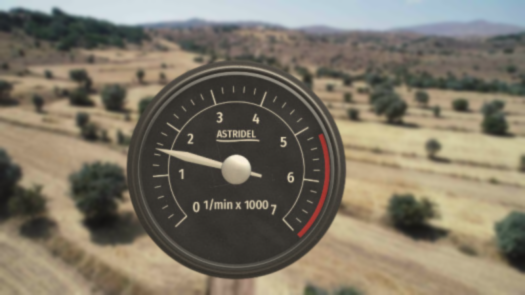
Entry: 1500 rpm
